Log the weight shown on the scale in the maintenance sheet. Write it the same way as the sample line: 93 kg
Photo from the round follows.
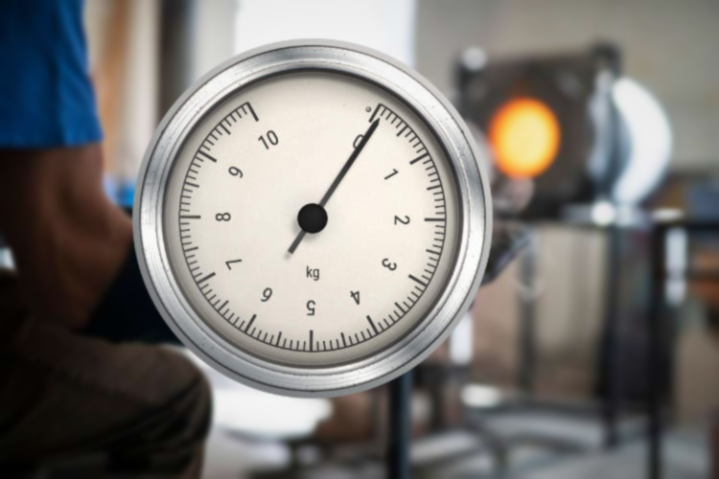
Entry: 0.1 kg
